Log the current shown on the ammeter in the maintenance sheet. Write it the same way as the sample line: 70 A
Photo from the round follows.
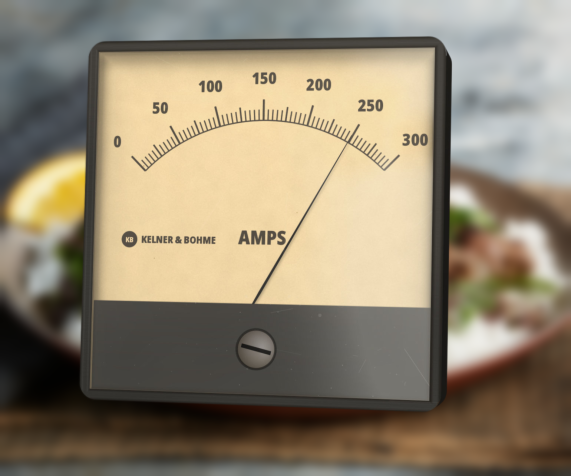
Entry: 250 A
